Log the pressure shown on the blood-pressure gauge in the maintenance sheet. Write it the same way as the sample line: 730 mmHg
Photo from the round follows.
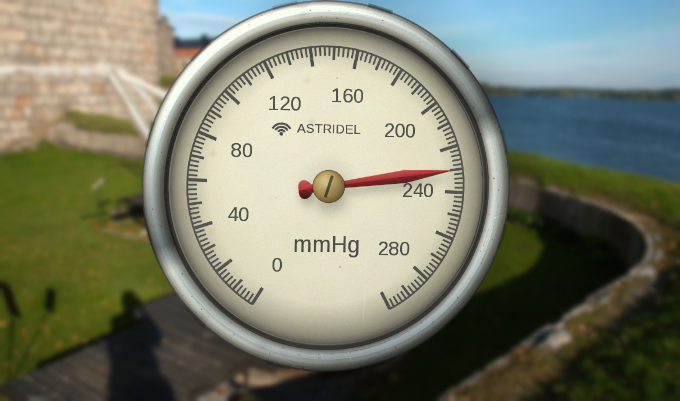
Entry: 230 mmHg
